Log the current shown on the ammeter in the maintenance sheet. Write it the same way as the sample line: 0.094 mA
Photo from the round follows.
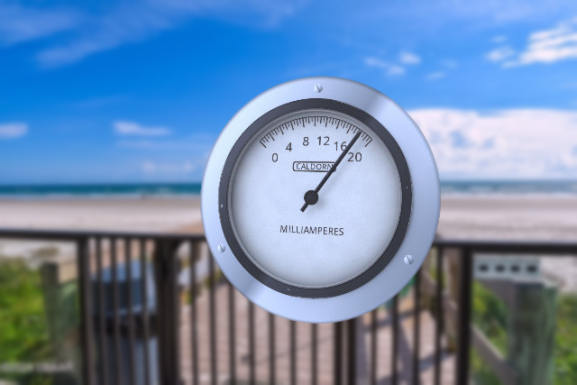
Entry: 18 mA
